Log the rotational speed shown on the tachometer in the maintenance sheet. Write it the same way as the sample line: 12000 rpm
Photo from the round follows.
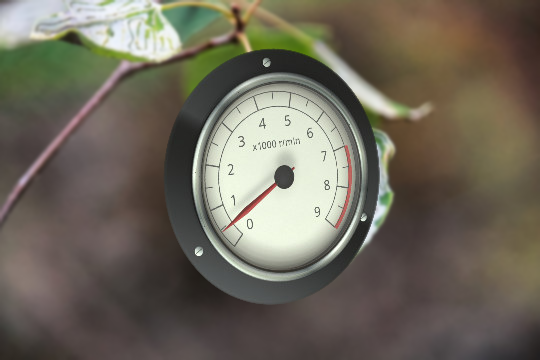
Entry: 500 rpm
